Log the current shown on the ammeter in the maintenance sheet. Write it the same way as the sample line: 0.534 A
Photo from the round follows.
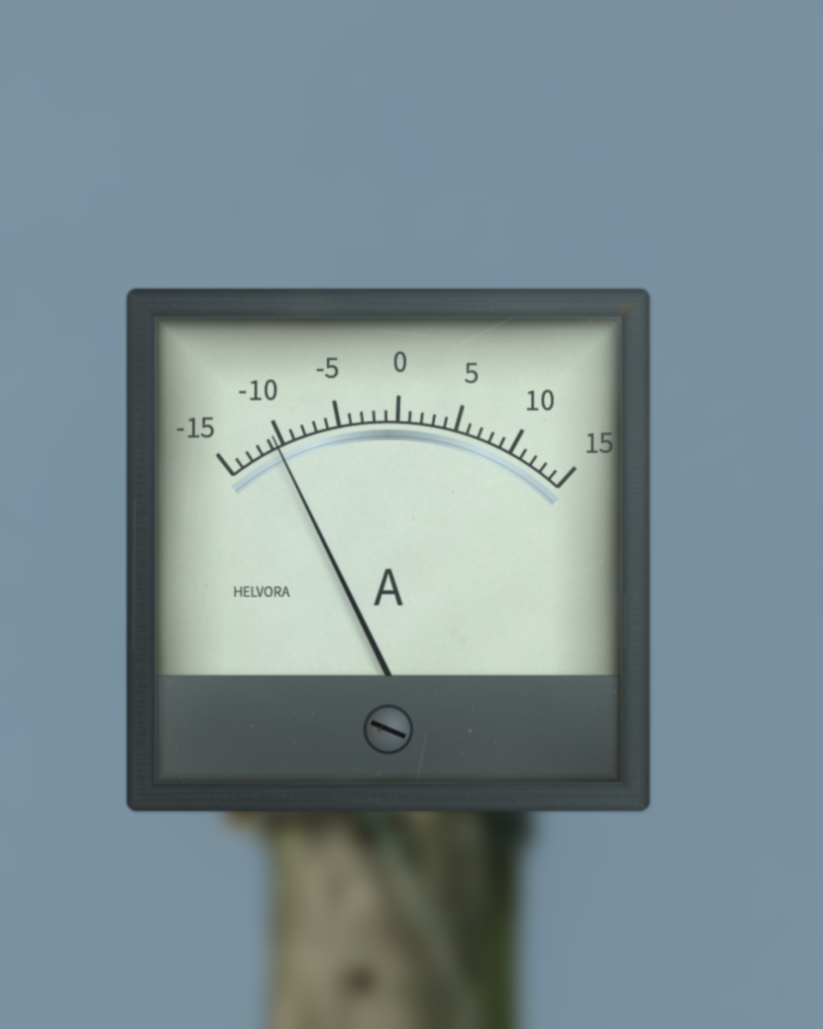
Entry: -10.5 A
